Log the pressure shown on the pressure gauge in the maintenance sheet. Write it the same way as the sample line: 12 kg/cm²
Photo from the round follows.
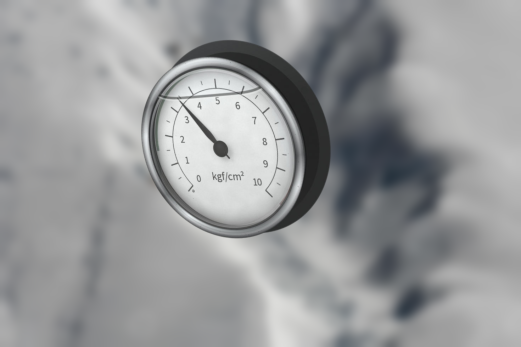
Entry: 3.5 kg/cm²
